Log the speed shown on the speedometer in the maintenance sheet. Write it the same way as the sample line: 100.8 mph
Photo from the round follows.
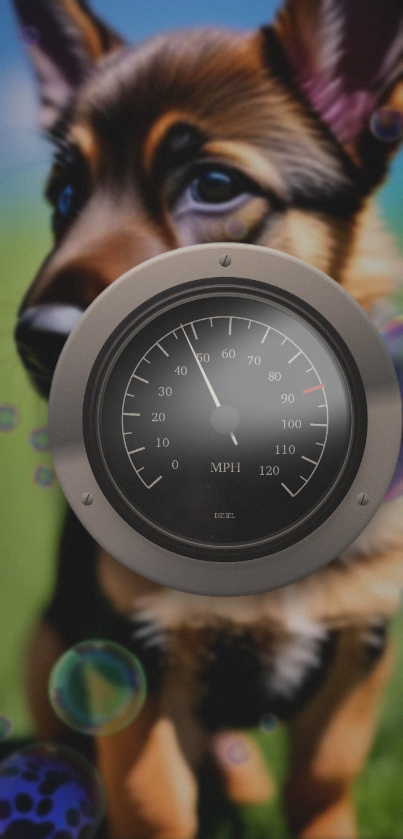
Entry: 47.5 mph
